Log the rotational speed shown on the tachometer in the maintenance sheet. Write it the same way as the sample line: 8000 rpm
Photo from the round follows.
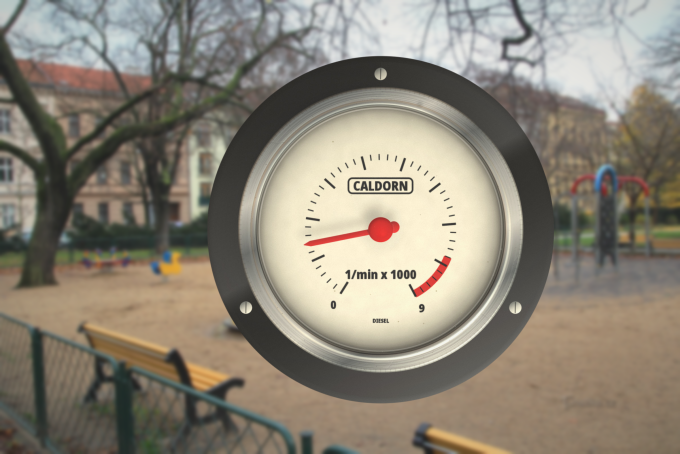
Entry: 1400 rpm
